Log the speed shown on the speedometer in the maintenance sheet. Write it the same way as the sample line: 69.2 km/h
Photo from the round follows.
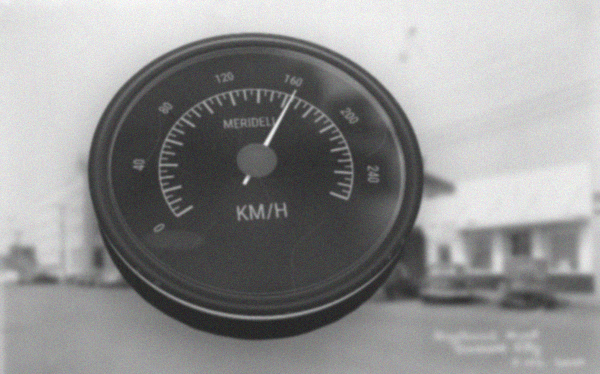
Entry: 165 km/h
